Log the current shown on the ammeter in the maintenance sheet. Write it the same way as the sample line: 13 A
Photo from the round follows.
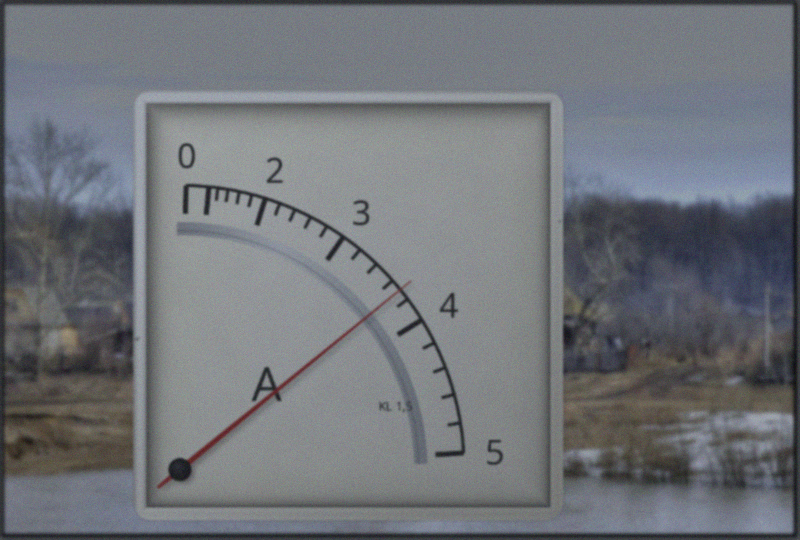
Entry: 3.7 A
